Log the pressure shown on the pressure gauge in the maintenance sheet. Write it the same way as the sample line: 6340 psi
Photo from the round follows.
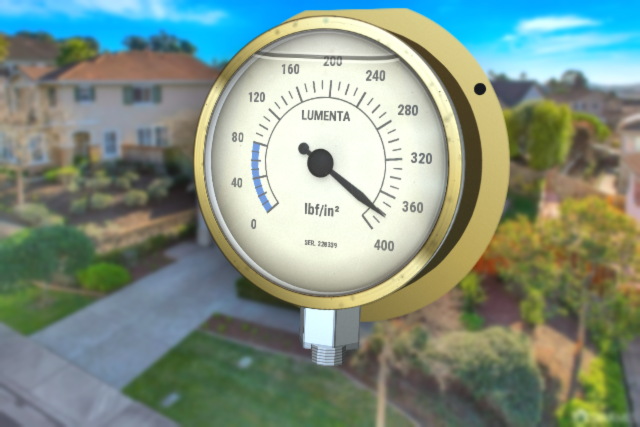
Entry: 380 psi
